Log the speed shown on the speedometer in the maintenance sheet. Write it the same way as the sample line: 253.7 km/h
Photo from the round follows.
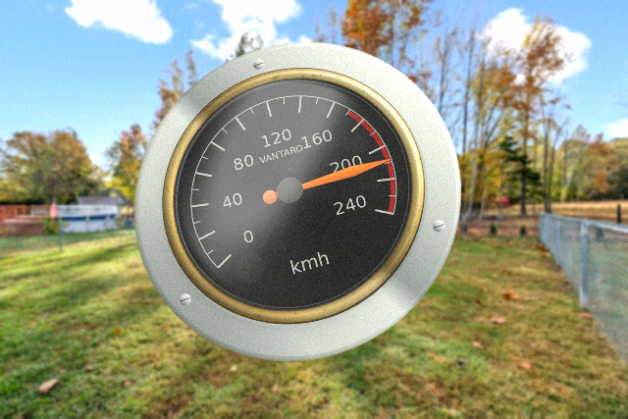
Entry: 210 km/h
